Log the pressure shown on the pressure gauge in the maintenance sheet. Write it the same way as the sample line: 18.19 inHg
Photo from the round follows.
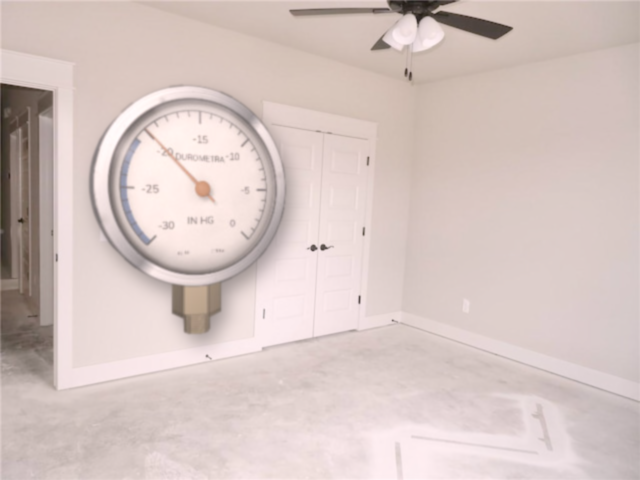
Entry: -20 inHg
